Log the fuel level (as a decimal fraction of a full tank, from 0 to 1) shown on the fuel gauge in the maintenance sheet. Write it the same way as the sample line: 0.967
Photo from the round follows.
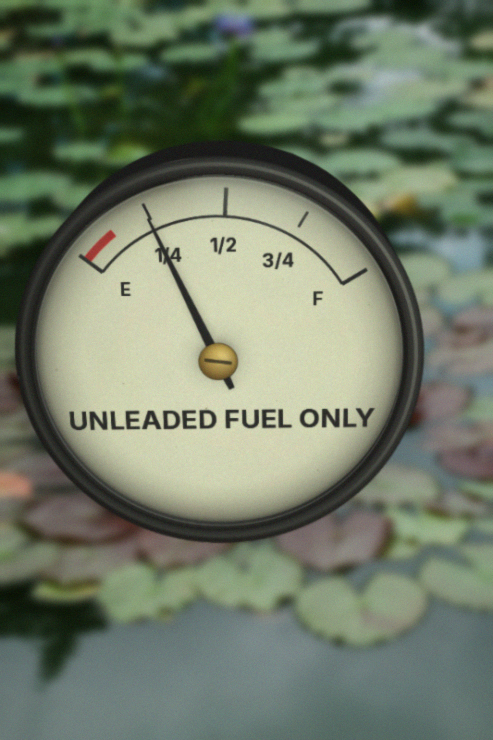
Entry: 0.25
